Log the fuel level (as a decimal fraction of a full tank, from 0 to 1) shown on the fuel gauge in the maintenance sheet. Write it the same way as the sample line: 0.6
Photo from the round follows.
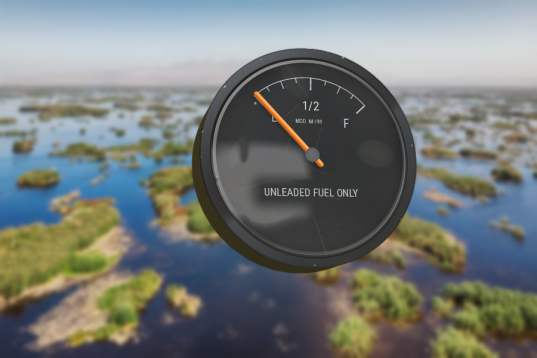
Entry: 0
